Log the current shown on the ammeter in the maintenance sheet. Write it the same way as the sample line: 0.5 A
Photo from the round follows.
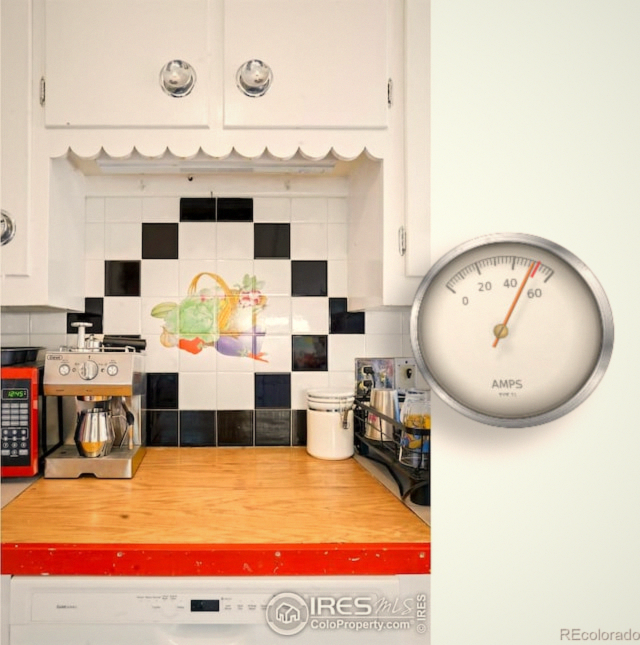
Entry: 50 A
